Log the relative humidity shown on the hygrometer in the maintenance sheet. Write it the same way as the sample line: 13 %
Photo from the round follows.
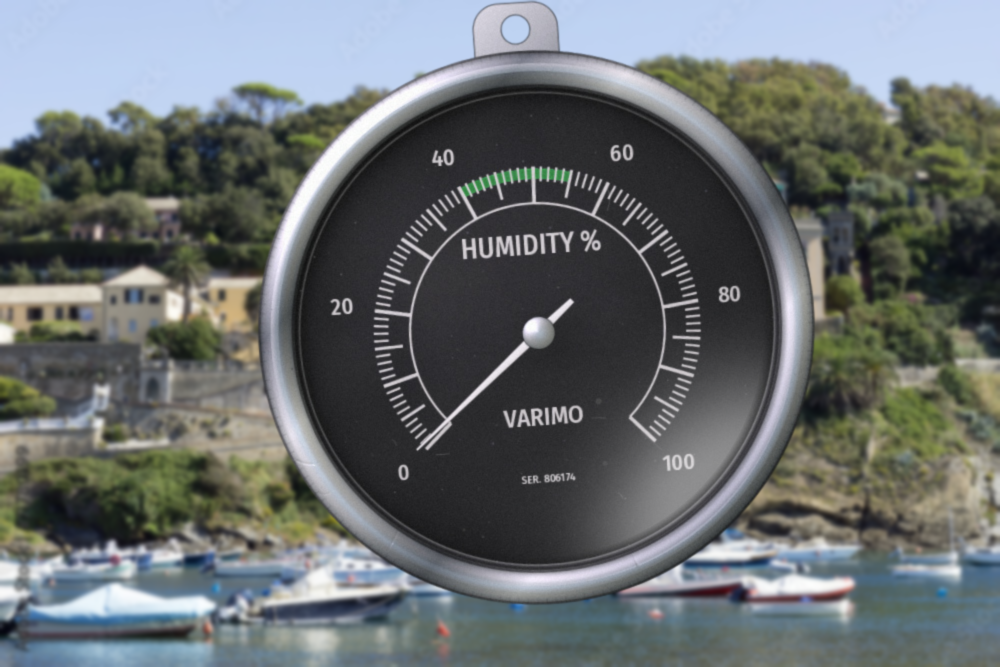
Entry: 1 %
